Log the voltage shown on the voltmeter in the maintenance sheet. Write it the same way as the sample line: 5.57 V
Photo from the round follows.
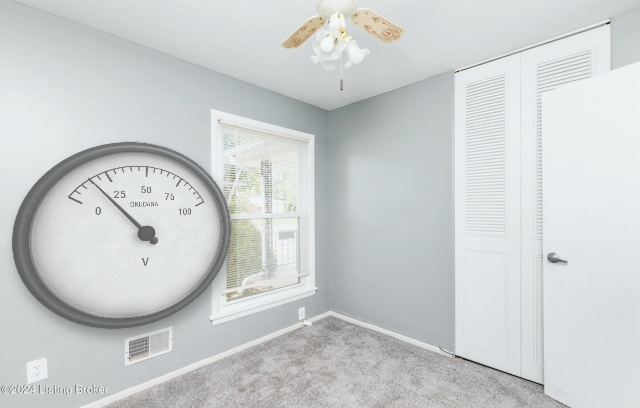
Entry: 15 V
